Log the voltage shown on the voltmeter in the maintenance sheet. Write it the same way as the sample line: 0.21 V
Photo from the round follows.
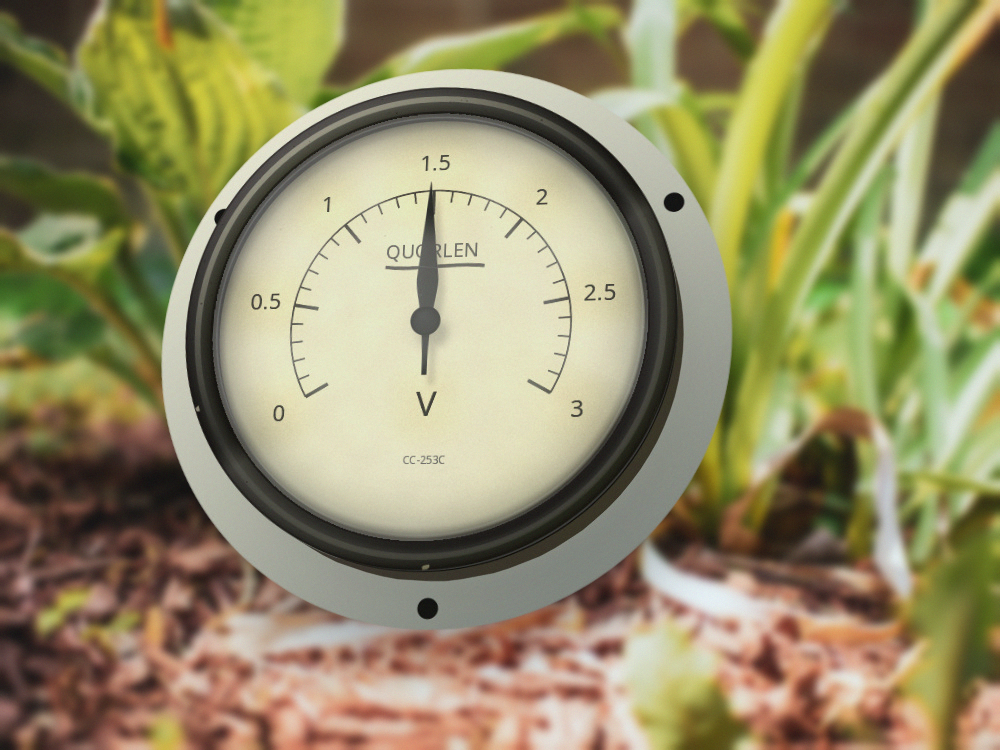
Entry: 1.5 V
